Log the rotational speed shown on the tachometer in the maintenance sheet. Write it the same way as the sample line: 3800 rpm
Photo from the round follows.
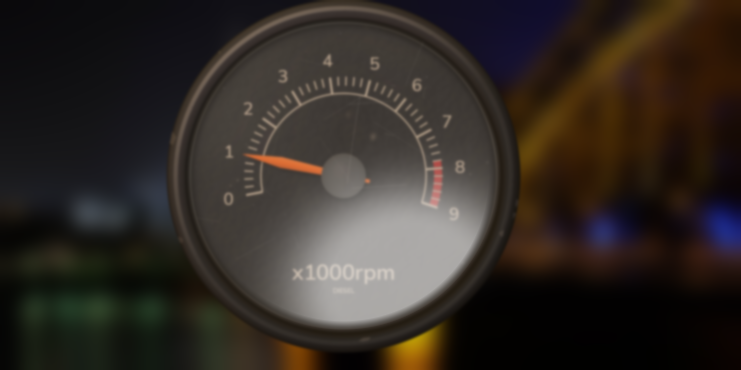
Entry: 1000 rpm
